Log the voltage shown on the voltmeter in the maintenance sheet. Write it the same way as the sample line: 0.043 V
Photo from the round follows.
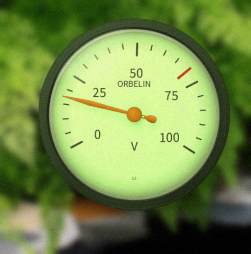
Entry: 17.5 V
